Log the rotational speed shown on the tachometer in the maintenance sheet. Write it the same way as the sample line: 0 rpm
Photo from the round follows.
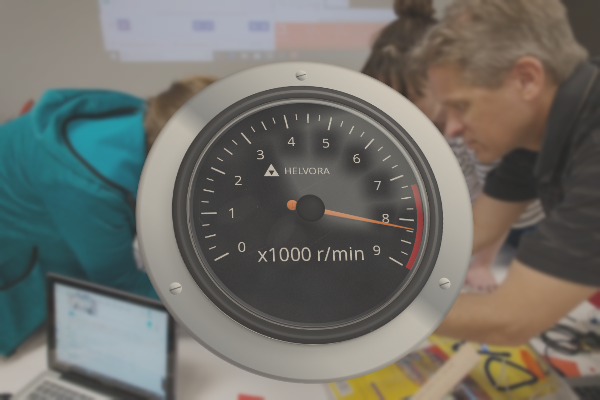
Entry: 8250 rpm
